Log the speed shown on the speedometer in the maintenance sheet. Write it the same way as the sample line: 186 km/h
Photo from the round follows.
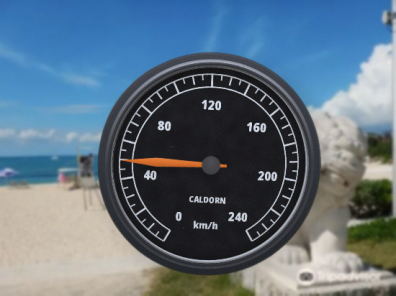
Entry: 50 km/h
